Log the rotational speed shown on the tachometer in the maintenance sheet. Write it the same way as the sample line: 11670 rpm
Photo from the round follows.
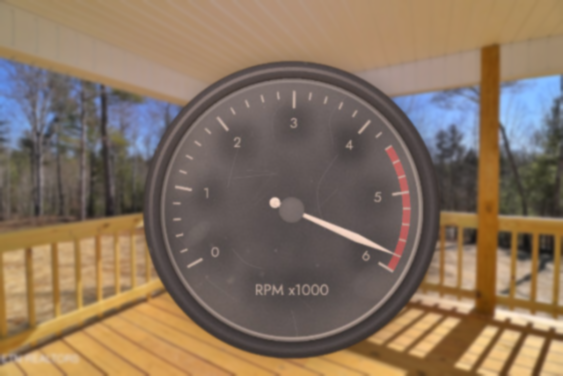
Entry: 5800 rpm
